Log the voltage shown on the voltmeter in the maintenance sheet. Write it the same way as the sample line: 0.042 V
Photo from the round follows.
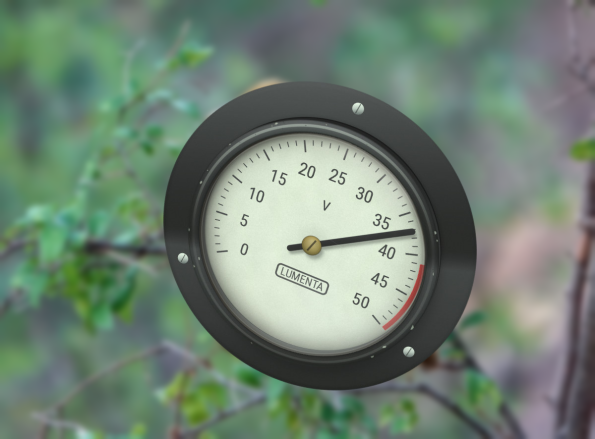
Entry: 37 V
